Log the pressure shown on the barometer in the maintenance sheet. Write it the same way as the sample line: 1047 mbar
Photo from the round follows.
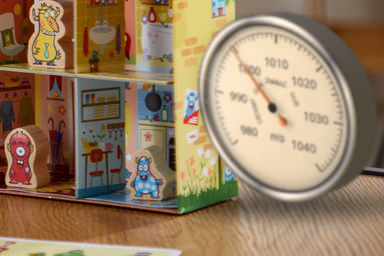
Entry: 1000 mbar
